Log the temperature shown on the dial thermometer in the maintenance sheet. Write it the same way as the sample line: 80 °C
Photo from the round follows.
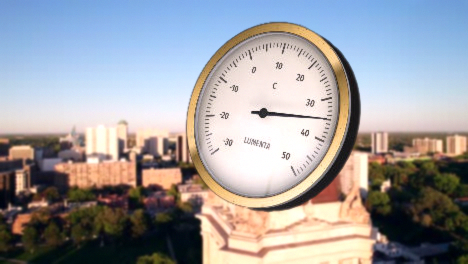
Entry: 35 °C
